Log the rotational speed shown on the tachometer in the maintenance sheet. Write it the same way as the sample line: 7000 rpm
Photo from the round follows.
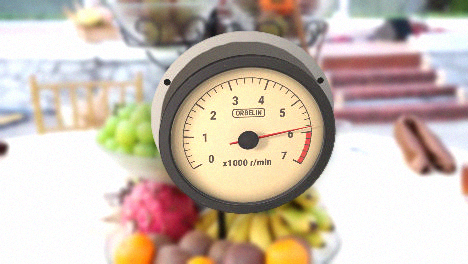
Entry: 5800 rpm
